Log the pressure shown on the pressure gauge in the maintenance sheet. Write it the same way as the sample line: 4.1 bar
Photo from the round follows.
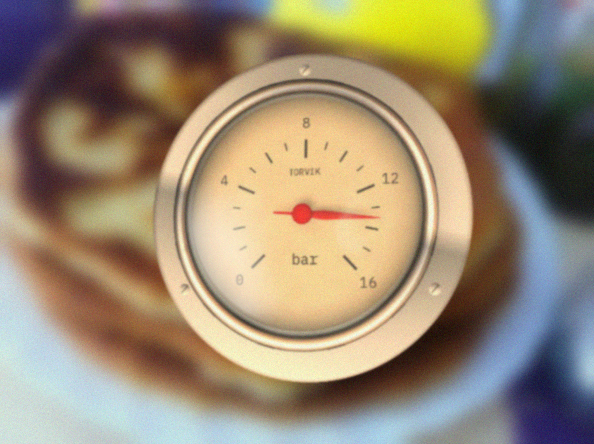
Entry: 13.5 bar
